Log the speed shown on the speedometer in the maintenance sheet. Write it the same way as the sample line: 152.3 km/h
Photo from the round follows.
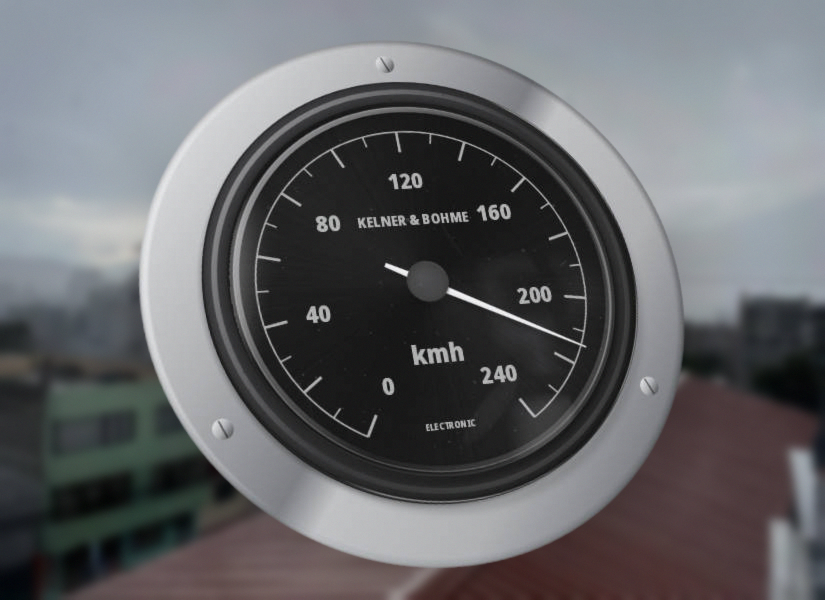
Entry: 215 km/h
